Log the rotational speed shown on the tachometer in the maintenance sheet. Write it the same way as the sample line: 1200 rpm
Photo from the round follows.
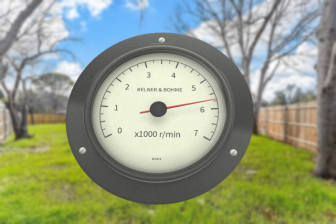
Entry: 5750 rpm
